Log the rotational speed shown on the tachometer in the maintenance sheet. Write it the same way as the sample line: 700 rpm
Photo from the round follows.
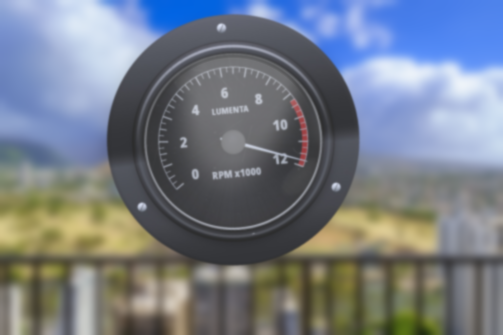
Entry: 11750 rpm
